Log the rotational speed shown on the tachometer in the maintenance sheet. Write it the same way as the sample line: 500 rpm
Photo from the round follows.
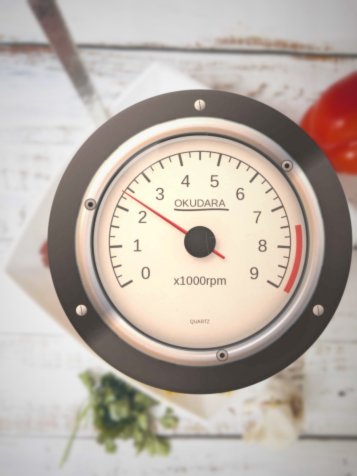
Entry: 2375 rpm
